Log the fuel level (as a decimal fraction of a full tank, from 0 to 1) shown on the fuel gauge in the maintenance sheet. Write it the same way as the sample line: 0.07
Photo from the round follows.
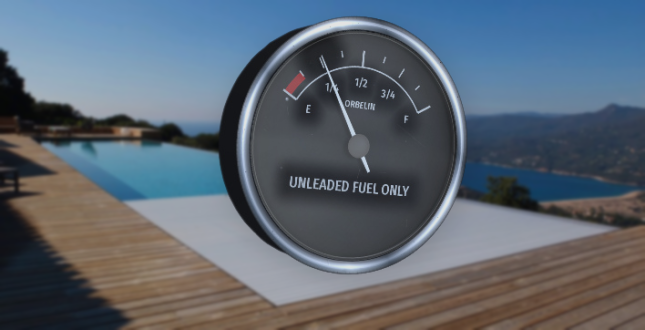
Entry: 0.25
